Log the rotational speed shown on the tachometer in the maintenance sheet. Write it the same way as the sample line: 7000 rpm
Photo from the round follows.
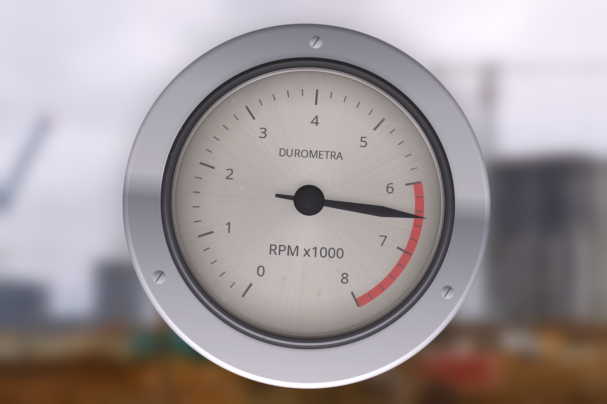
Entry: 6500 rpm
